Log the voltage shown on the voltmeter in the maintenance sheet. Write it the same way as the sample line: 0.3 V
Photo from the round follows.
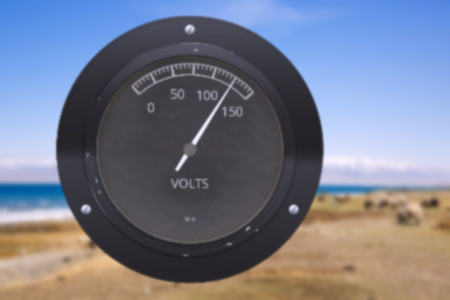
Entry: 125 V
